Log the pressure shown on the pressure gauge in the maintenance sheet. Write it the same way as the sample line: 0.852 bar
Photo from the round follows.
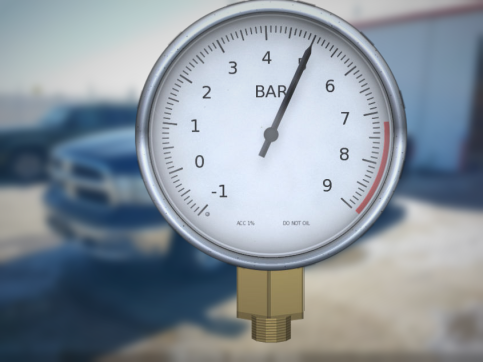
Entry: 5 bar
